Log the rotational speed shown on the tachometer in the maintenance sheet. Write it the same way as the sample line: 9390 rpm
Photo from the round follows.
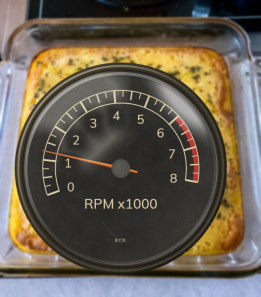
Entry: 1250 rpm
